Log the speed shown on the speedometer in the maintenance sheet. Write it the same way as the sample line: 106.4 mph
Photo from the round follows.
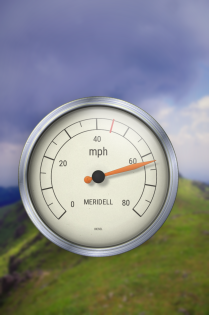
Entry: 62.5 mph
